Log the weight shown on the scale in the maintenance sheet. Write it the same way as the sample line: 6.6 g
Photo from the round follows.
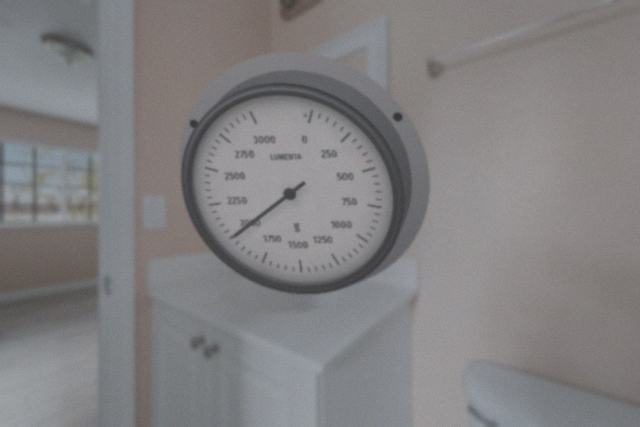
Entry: 2000 g
